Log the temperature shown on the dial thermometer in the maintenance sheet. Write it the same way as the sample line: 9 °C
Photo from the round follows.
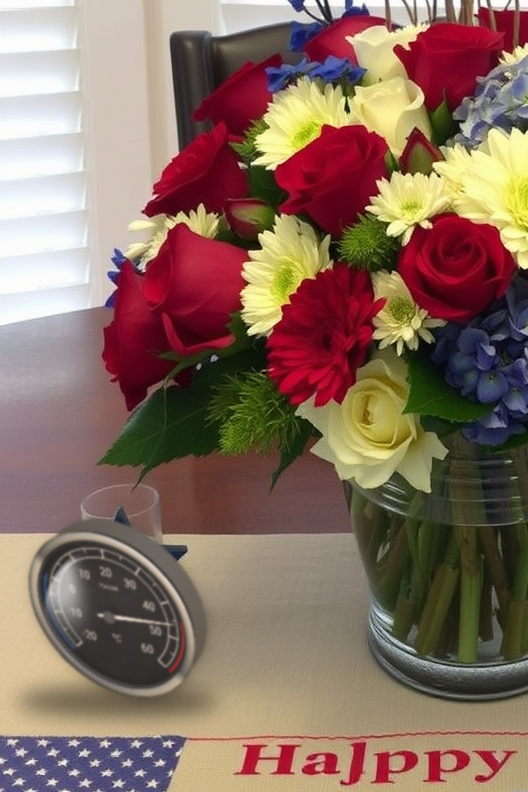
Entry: 45 °C
